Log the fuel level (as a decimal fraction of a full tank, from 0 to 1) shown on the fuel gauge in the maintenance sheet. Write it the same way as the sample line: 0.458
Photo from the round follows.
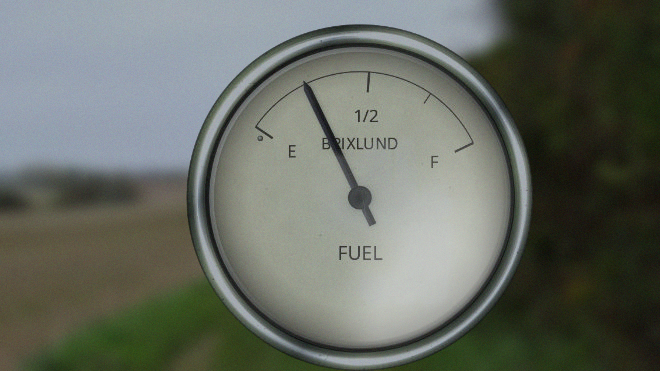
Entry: 0.25
